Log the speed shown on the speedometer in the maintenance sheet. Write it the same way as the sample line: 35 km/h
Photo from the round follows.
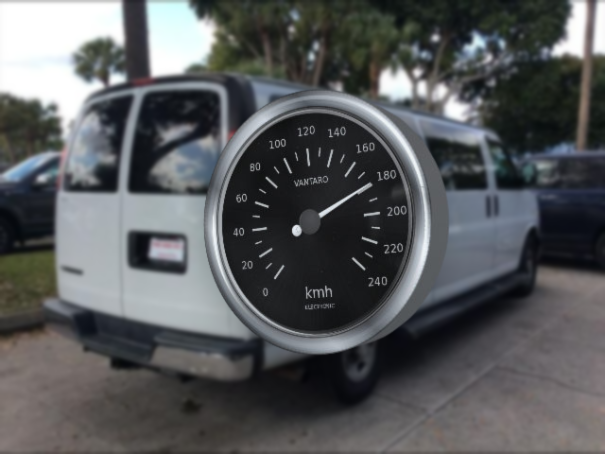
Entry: 180 km/h
